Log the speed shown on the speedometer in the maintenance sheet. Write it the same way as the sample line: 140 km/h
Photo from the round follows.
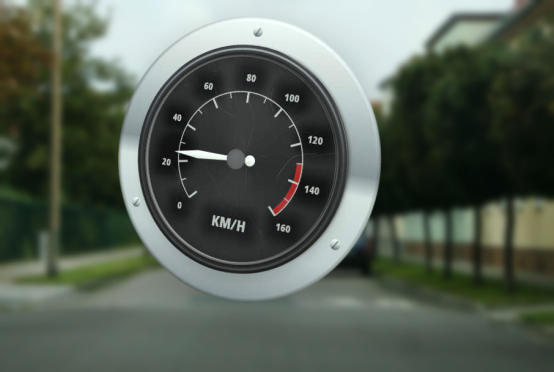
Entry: 25 km/h
